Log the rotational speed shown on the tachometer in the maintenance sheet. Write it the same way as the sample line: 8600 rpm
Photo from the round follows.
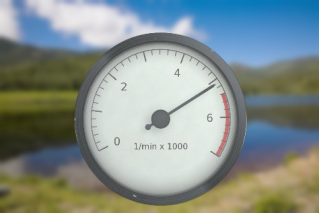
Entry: 5100 rpm
